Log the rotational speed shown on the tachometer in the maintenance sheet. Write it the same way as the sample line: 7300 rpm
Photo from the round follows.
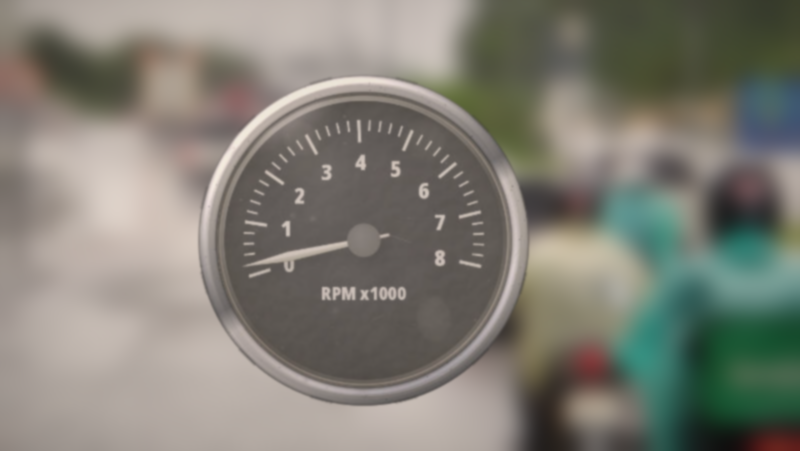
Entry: 200 rpm
